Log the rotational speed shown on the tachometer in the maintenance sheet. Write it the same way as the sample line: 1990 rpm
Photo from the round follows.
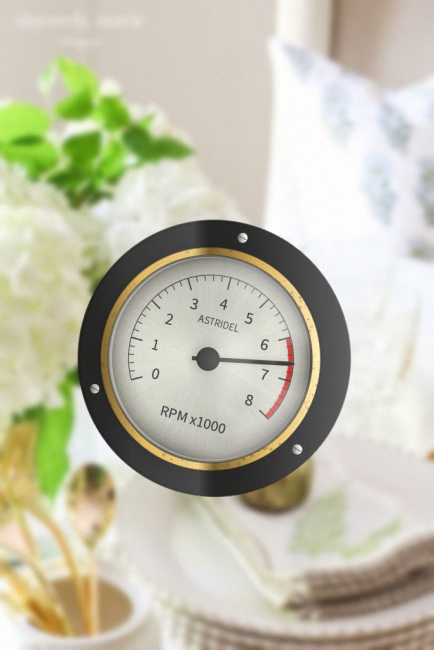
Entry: 6600 rpm
